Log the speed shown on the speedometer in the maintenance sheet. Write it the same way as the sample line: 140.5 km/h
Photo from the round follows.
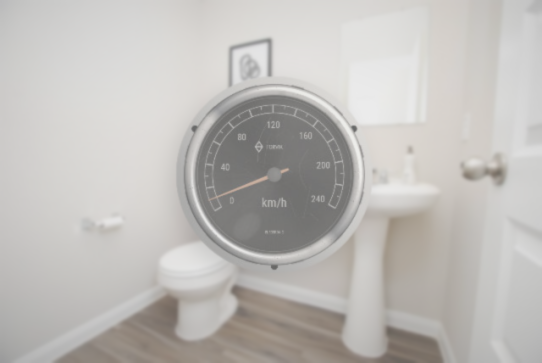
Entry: 10 km/h
